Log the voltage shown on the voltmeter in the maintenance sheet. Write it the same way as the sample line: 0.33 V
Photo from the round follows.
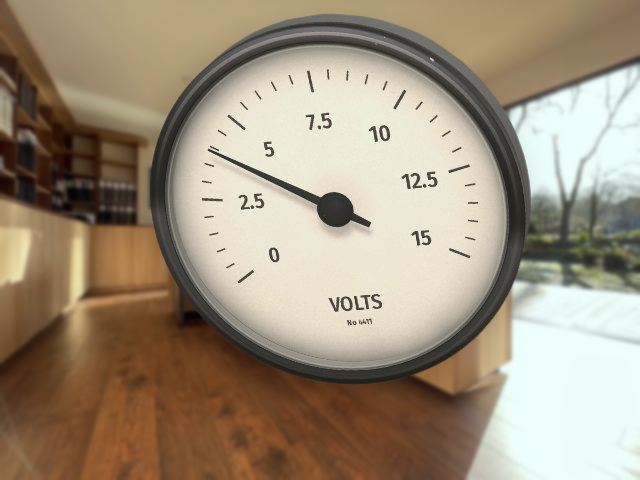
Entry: 4 V
